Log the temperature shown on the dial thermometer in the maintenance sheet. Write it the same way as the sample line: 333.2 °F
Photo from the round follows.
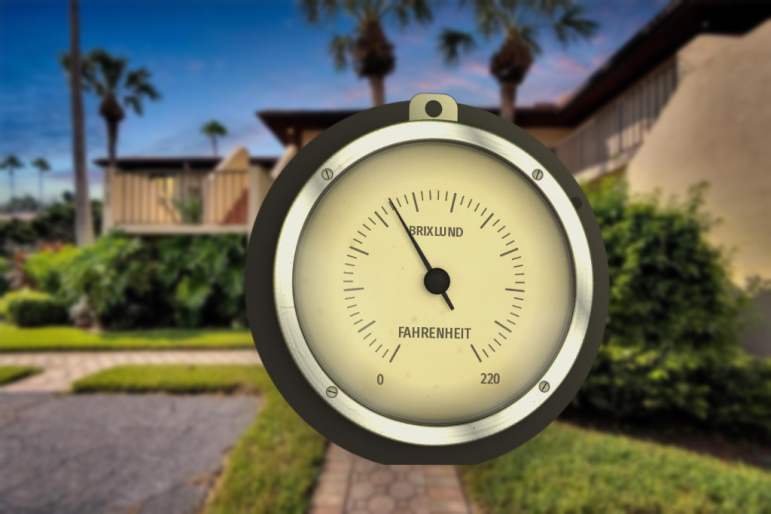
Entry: 88 °F
